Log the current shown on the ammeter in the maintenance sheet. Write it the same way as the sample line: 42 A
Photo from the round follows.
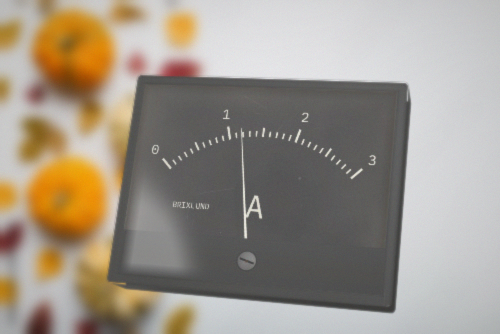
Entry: 1.2 A
